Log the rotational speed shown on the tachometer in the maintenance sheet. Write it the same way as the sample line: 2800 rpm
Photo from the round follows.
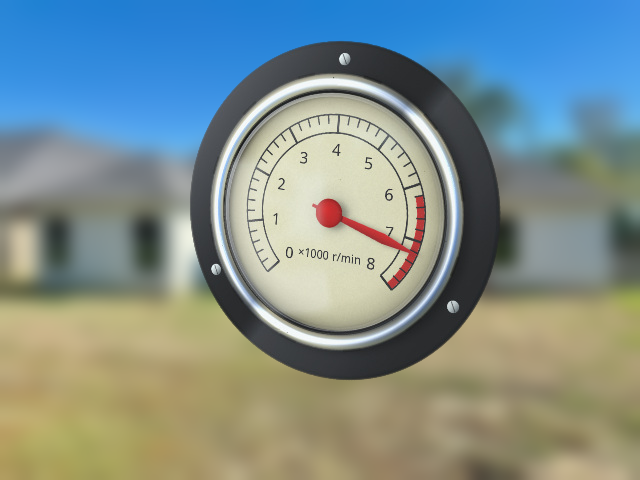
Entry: 7200 rpm
